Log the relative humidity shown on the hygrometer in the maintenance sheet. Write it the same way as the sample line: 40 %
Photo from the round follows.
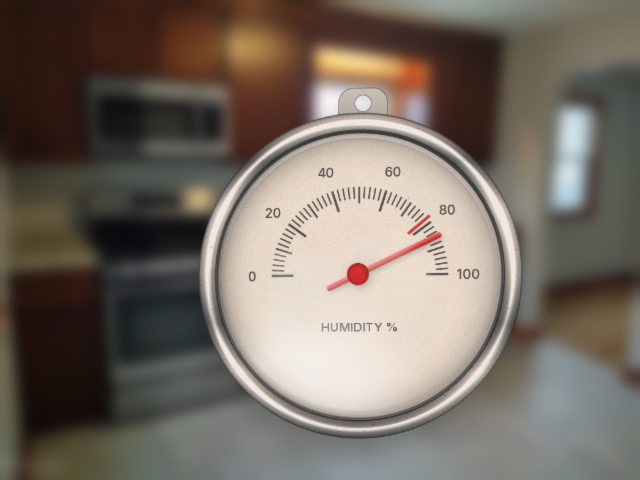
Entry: 86 %
